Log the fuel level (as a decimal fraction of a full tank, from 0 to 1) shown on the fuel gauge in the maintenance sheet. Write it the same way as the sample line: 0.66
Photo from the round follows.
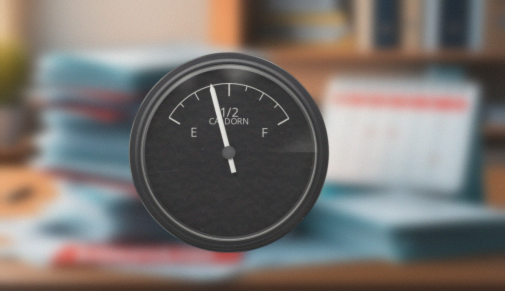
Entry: 0.375
